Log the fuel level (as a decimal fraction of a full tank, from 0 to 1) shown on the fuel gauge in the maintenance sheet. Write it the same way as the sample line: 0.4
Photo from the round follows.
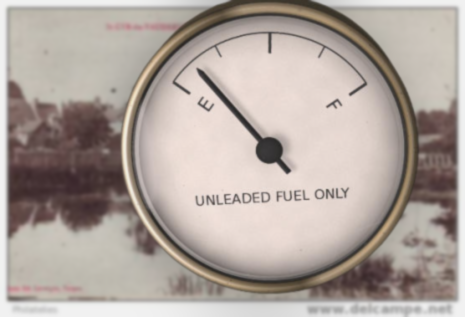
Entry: 0.125
